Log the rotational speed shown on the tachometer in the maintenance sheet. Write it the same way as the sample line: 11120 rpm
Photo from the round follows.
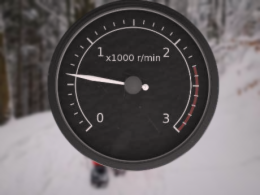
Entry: 600 rpm
